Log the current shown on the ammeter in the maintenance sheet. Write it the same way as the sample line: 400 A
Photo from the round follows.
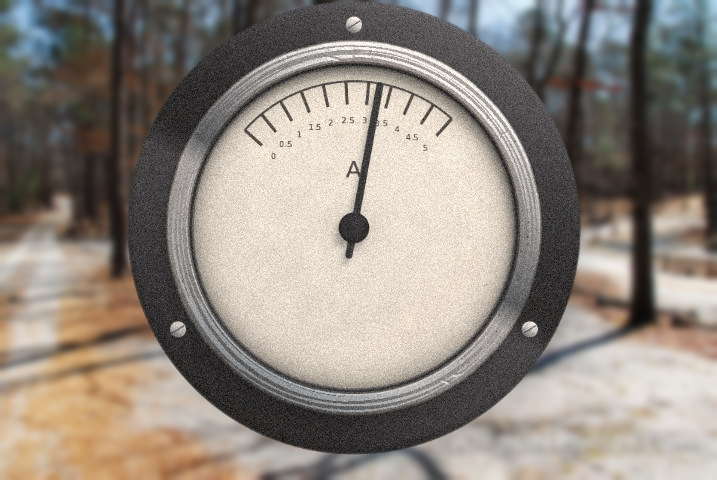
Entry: 3.25 A
